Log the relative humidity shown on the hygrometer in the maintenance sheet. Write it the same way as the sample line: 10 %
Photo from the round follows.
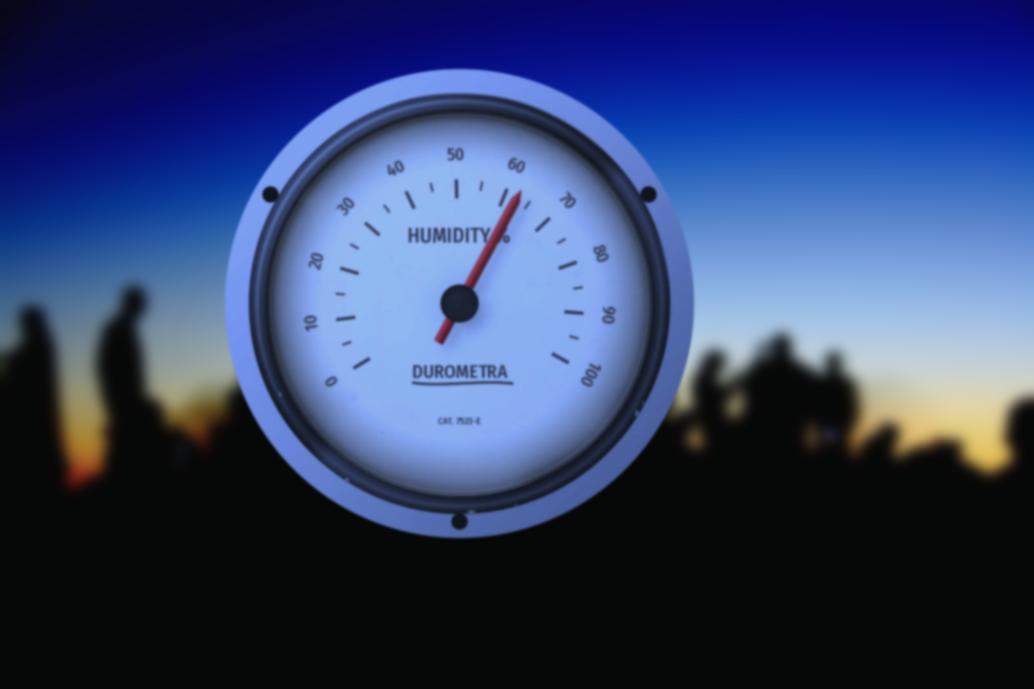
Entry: 62.5 %
